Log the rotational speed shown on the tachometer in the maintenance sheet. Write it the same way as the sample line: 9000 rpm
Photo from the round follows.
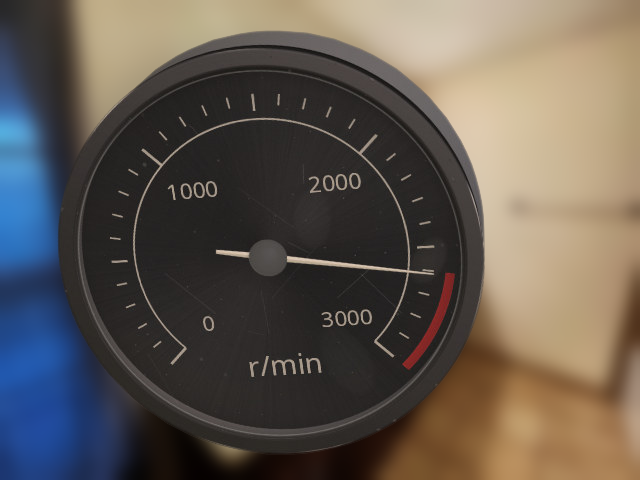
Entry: 2600 rpm
